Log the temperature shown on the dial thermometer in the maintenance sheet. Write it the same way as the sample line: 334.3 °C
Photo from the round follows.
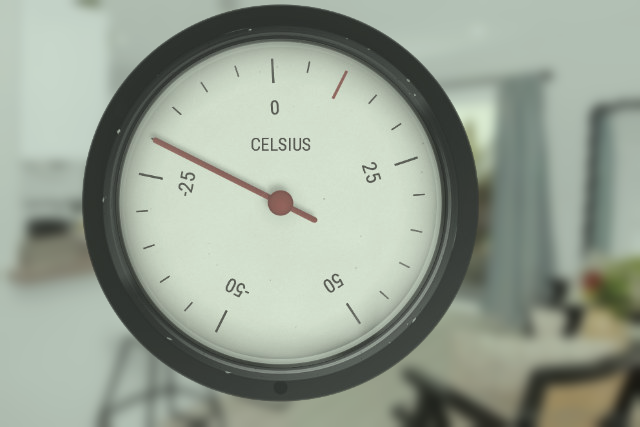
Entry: -20 °C
